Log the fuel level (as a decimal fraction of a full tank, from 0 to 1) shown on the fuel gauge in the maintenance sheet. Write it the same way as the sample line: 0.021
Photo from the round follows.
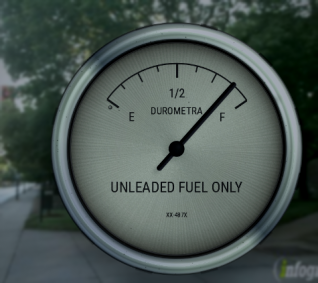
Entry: 0.875
